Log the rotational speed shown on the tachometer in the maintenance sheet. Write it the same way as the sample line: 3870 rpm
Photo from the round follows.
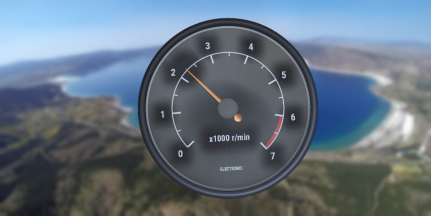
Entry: 2250 rpm
